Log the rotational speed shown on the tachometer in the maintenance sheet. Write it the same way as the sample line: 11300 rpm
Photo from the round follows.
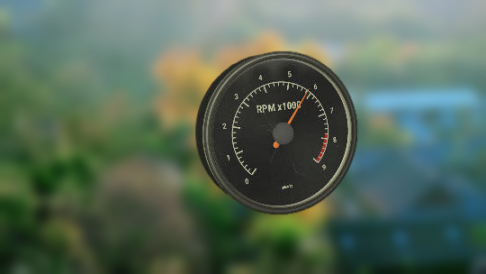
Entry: 5800 rpm
